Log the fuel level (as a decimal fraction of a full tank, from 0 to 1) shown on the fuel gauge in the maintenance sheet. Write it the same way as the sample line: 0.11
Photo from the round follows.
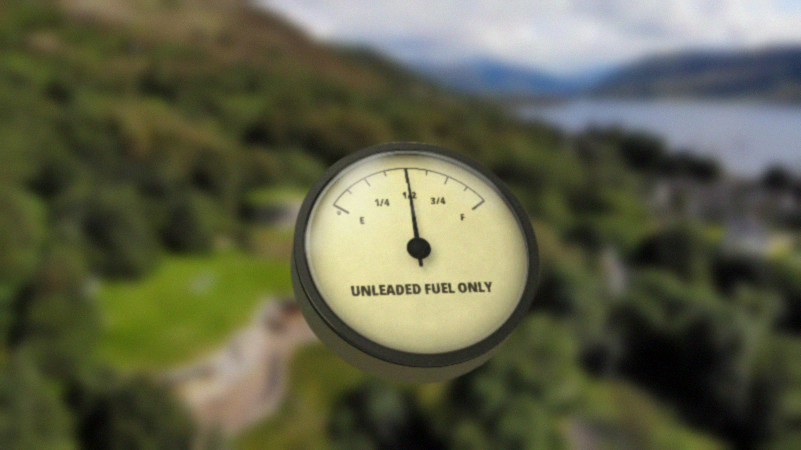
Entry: 0.5
